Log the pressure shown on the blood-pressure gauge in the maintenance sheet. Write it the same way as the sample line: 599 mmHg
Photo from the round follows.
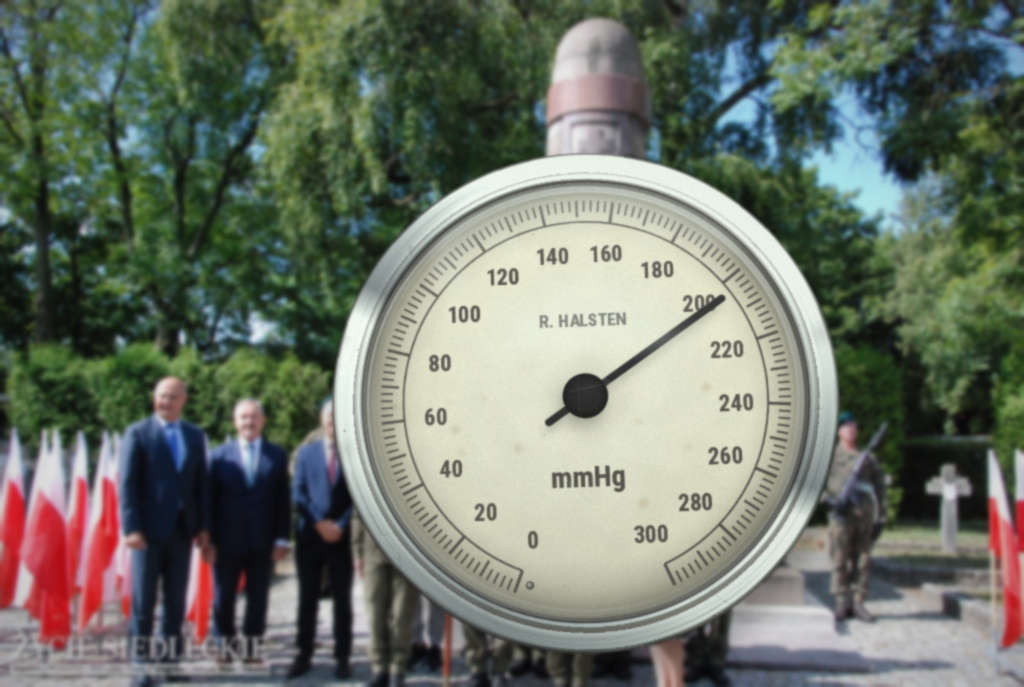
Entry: 204 mmHg
